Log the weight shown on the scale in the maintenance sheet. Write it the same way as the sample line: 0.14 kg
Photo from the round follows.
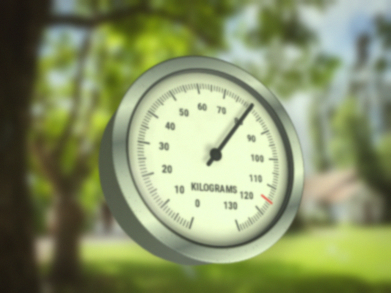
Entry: 80 kg
